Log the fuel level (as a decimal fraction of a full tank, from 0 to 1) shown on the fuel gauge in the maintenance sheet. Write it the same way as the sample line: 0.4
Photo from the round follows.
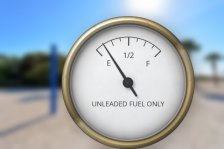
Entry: 0.125
